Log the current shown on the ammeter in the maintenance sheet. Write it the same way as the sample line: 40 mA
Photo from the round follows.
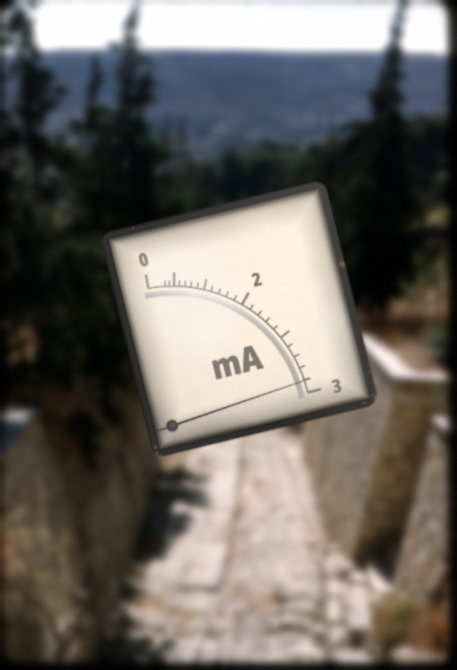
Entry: 2.9 mA
